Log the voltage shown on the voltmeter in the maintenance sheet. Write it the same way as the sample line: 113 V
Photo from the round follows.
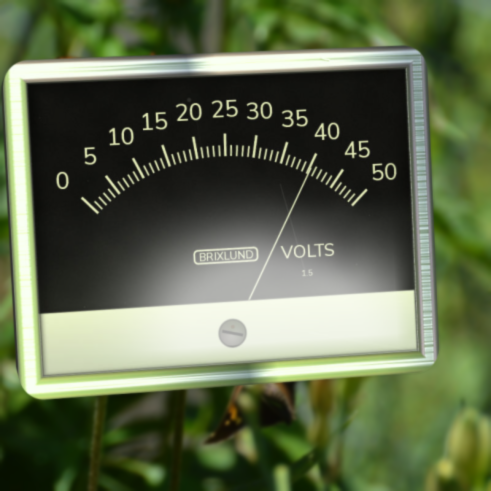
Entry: 40 V
